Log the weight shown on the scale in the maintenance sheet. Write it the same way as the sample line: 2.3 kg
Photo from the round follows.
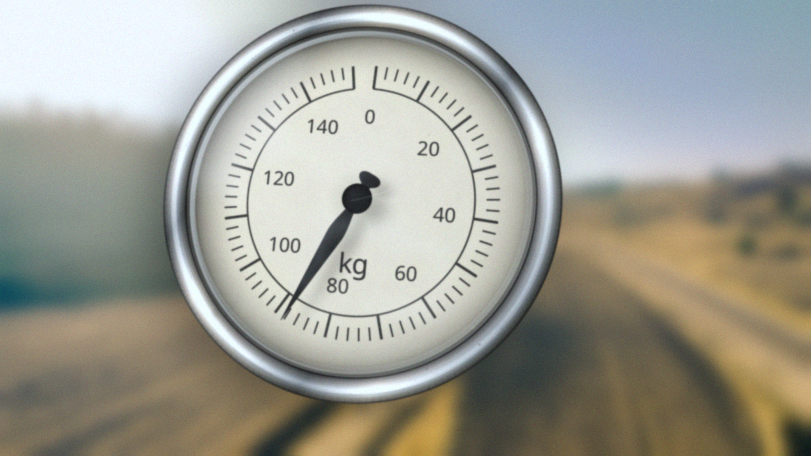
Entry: 88 kg
